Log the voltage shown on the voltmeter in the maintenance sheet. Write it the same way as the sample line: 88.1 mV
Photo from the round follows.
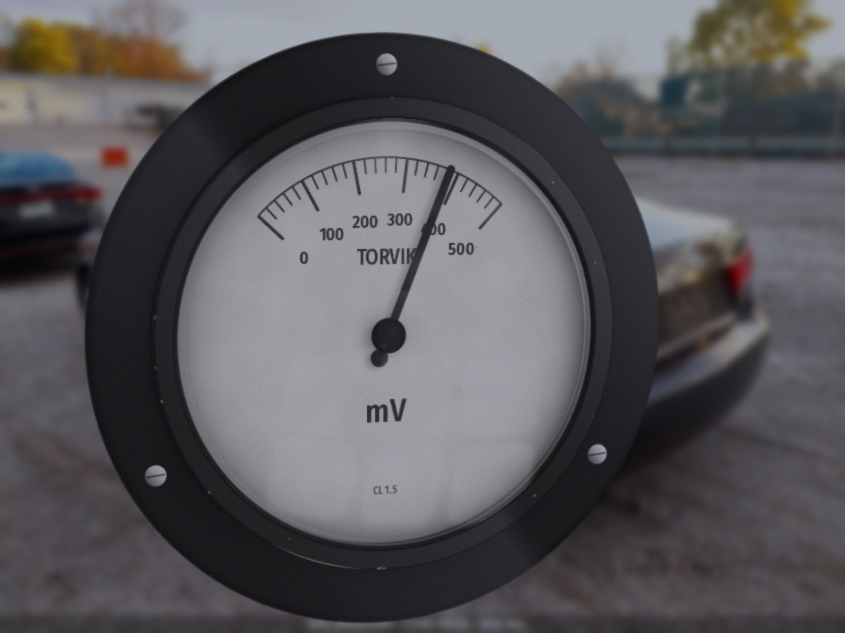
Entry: 380 mV
